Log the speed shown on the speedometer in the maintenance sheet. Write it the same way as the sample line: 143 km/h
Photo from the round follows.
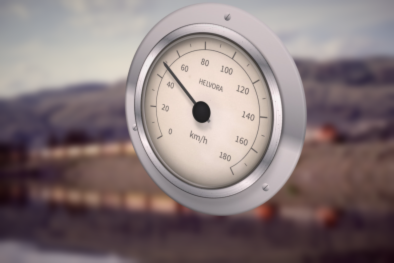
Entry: 50 km/h
